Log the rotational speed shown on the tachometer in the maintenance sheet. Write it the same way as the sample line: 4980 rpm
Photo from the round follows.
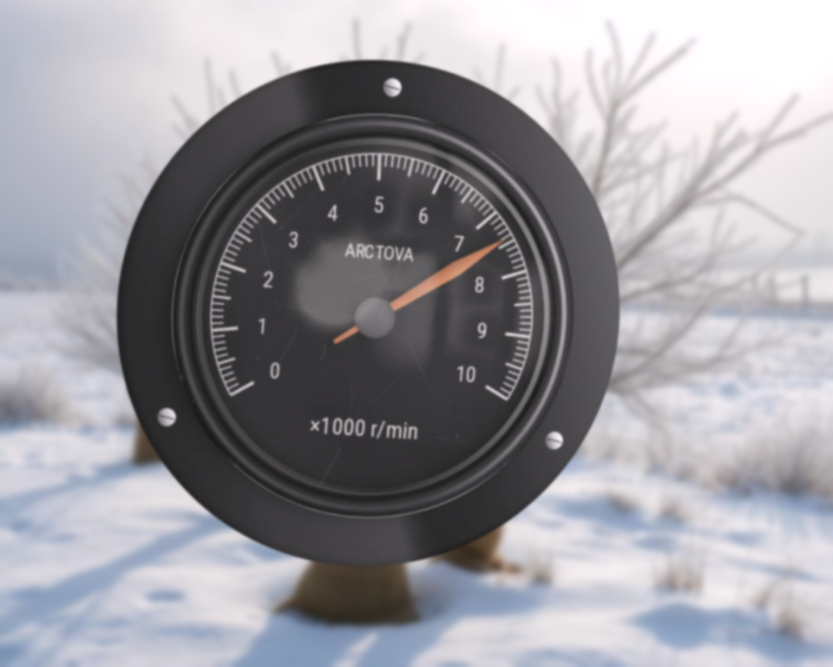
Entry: 7400 rpm
